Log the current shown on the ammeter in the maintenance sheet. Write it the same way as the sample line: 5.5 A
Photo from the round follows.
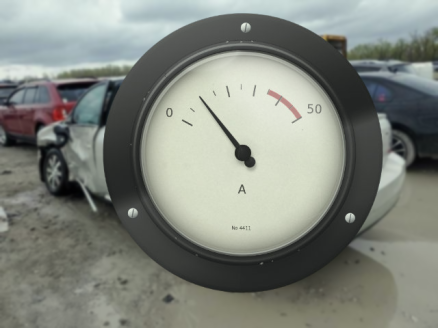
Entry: 10 A
